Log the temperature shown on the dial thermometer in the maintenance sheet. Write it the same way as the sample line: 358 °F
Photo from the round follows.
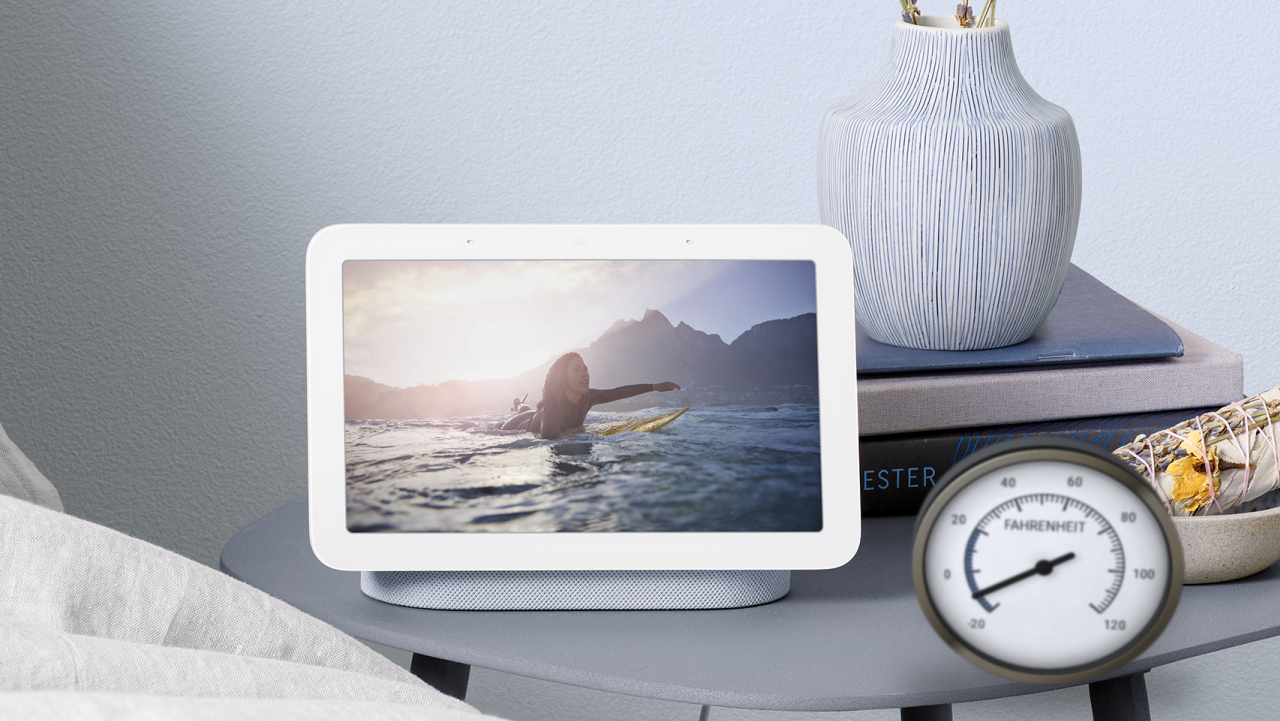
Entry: -10 °F
